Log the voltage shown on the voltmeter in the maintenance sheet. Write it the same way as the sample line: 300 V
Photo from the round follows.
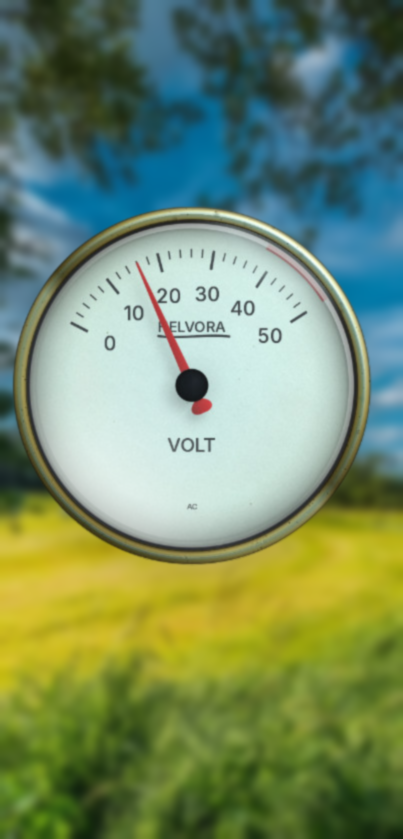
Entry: 16 V
